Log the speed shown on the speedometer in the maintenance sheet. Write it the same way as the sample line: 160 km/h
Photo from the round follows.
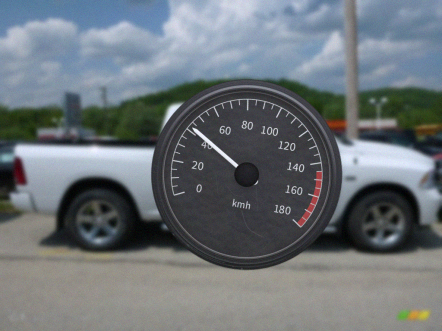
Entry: 42.5 km/h
